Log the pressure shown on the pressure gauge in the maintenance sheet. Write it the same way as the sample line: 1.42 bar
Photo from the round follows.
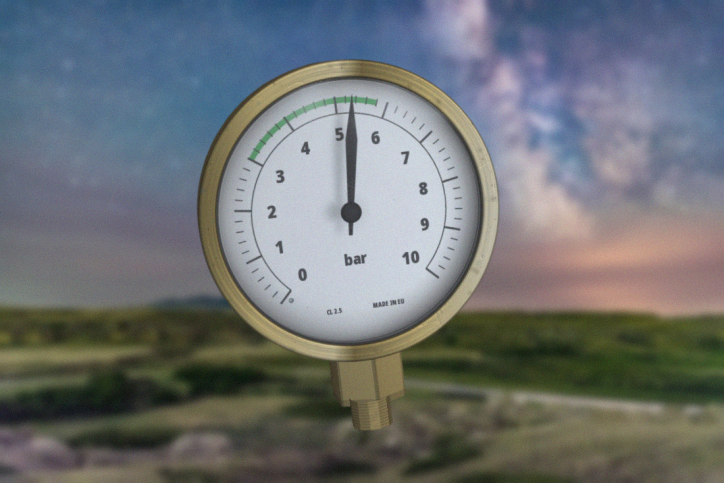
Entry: 5.3 bar
